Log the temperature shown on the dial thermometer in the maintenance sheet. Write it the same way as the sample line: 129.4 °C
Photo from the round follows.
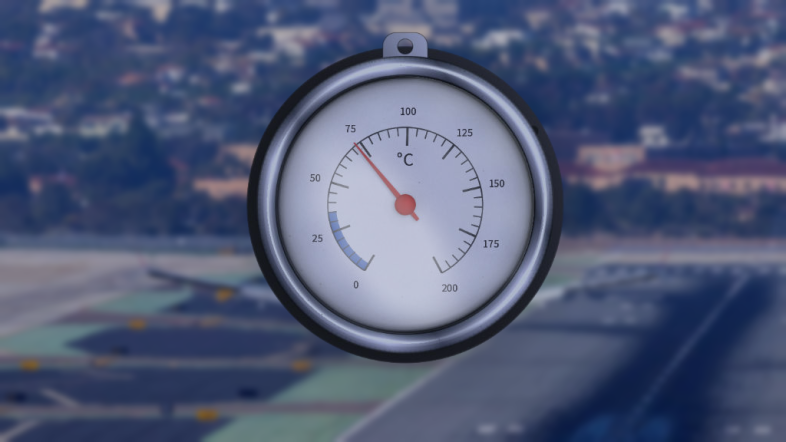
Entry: 72.5 °C
